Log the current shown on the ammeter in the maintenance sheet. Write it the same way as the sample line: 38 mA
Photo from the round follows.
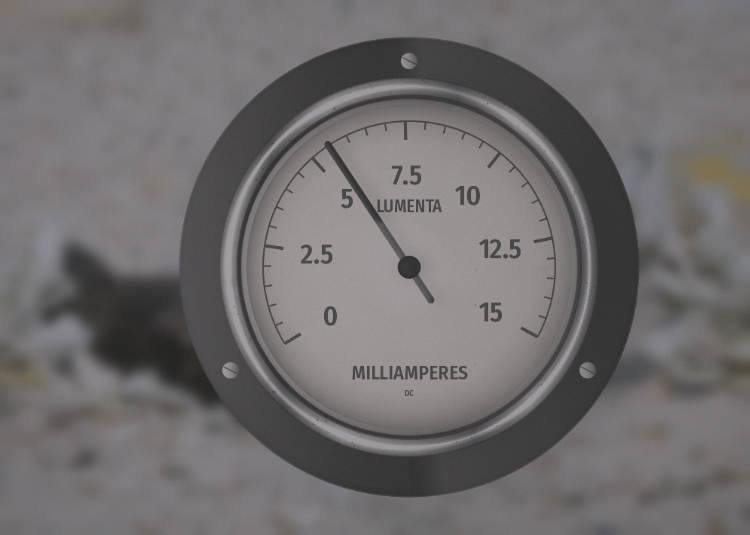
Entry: 5.5 mA
